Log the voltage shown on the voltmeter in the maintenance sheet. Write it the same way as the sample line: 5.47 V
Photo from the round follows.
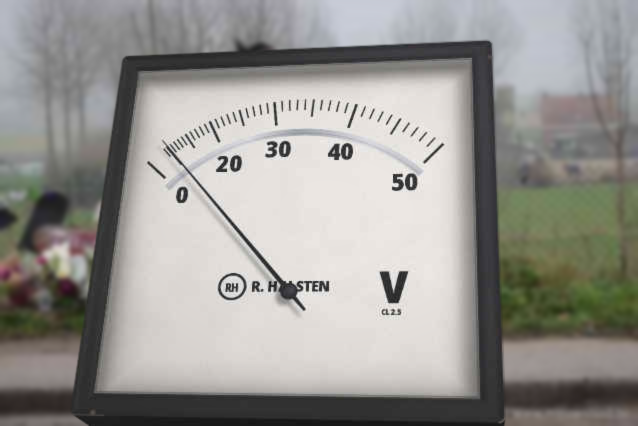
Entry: 10 V
